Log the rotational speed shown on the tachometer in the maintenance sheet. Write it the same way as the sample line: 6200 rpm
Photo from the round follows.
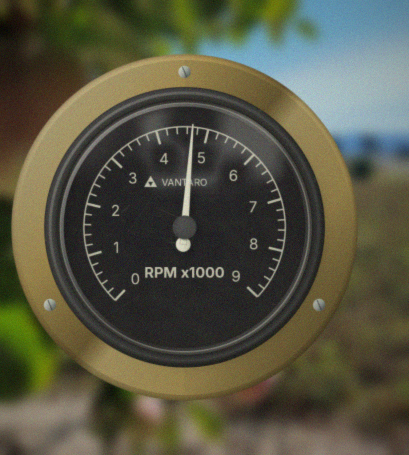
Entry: 4700 rpm
